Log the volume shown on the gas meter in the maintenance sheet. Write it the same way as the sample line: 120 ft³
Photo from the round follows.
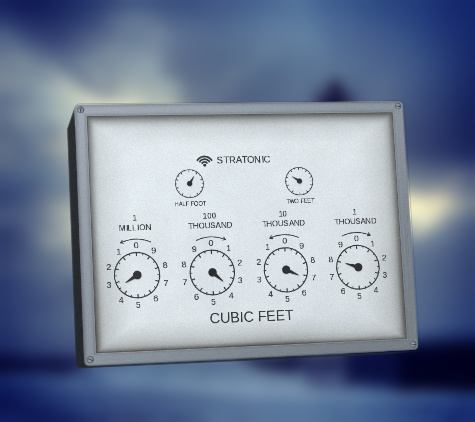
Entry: 336800 ft³
